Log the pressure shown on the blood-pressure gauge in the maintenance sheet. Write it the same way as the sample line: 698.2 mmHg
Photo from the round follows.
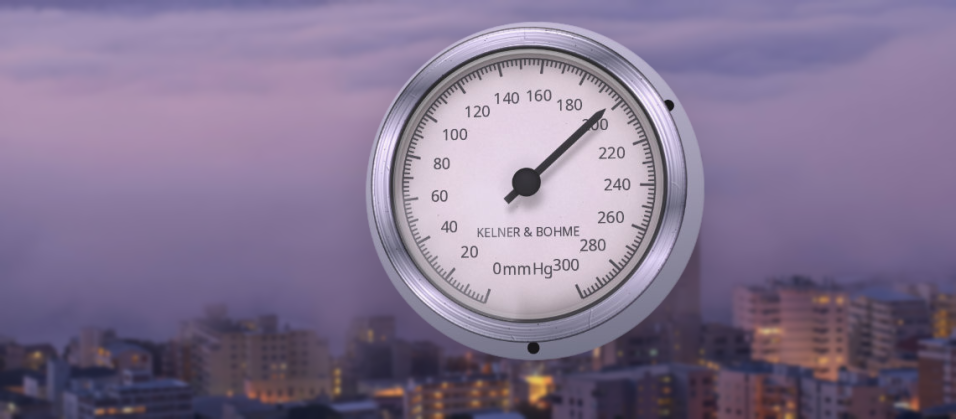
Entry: 198 mmHg
